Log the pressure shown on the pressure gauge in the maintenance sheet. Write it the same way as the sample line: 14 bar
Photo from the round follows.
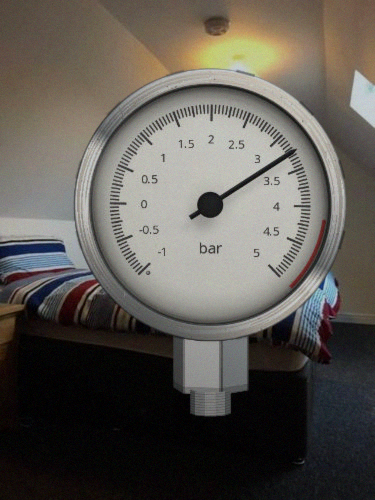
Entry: 3.25 bar
